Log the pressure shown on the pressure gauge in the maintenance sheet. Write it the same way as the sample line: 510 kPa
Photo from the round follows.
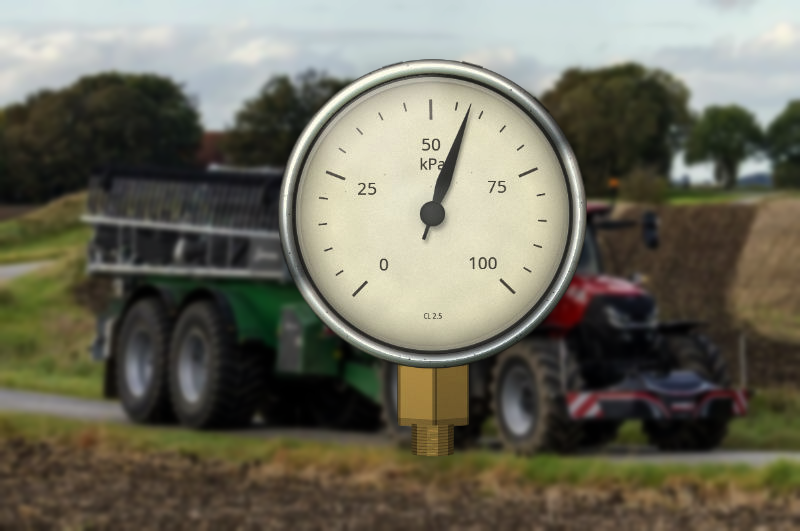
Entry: 57.5 kPa
